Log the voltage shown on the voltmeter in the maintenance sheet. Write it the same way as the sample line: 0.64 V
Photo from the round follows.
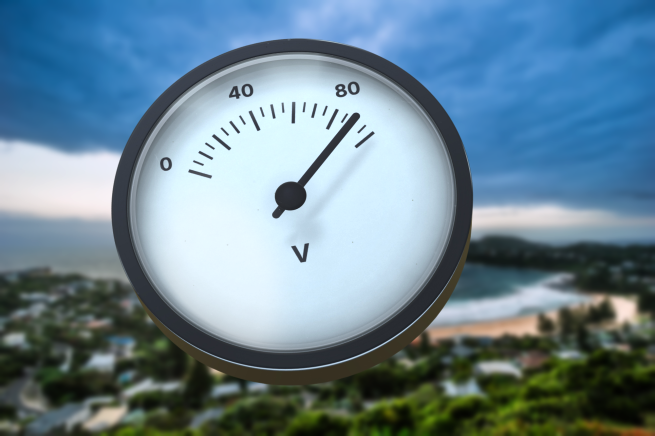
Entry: 90 V
